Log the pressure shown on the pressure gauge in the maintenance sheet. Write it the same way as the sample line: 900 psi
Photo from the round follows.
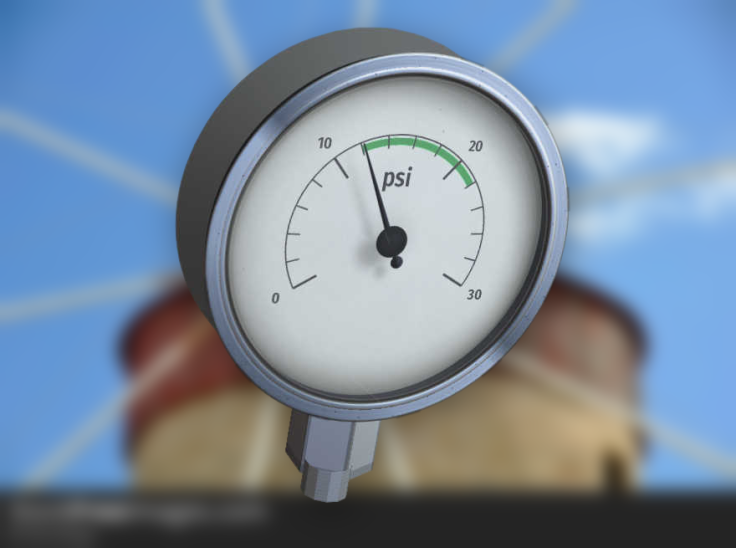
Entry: 12 psi
